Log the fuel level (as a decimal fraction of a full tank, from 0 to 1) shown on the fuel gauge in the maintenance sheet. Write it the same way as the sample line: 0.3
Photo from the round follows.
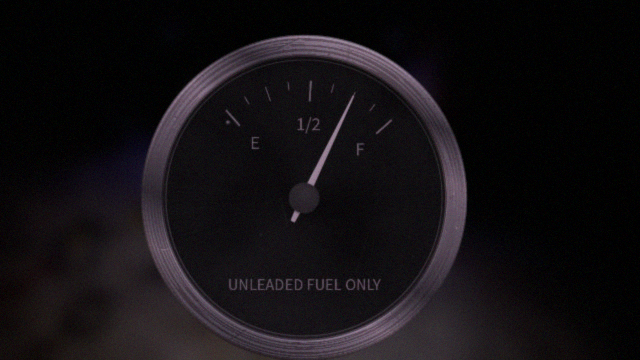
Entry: 0.75
